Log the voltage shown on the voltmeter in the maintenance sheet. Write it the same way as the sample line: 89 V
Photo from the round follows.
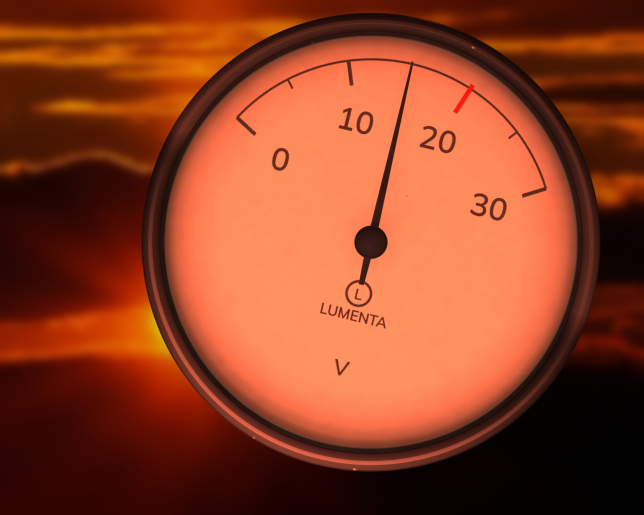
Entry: 15 V
